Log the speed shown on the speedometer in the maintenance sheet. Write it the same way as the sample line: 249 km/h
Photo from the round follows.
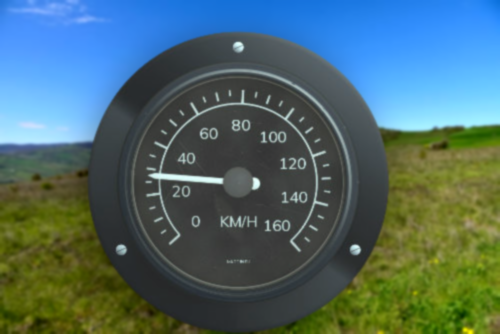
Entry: 27.5 km/h
